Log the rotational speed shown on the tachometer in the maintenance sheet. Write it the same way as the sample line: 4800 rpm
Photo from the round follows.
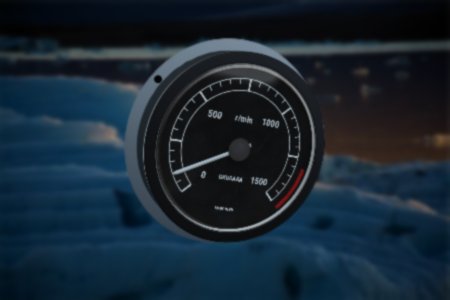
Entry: 100 rpm
